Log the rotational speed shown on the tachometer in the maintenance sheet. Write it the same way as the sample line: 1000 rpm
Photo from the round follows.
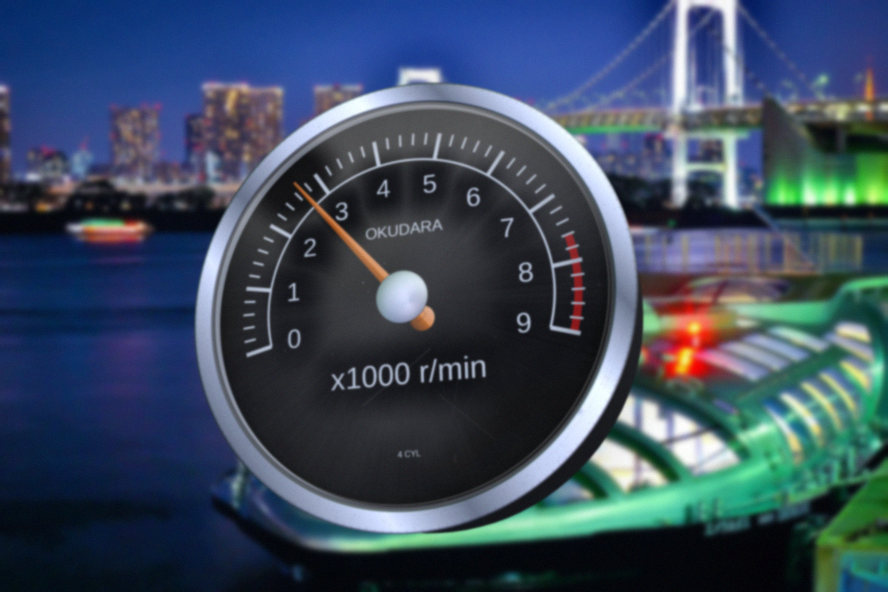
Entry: 2700 rpm
